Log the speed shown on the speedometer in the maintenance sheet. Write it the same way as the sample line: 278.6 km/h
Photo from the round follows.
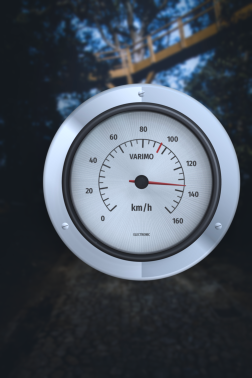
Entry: 135 km/h
